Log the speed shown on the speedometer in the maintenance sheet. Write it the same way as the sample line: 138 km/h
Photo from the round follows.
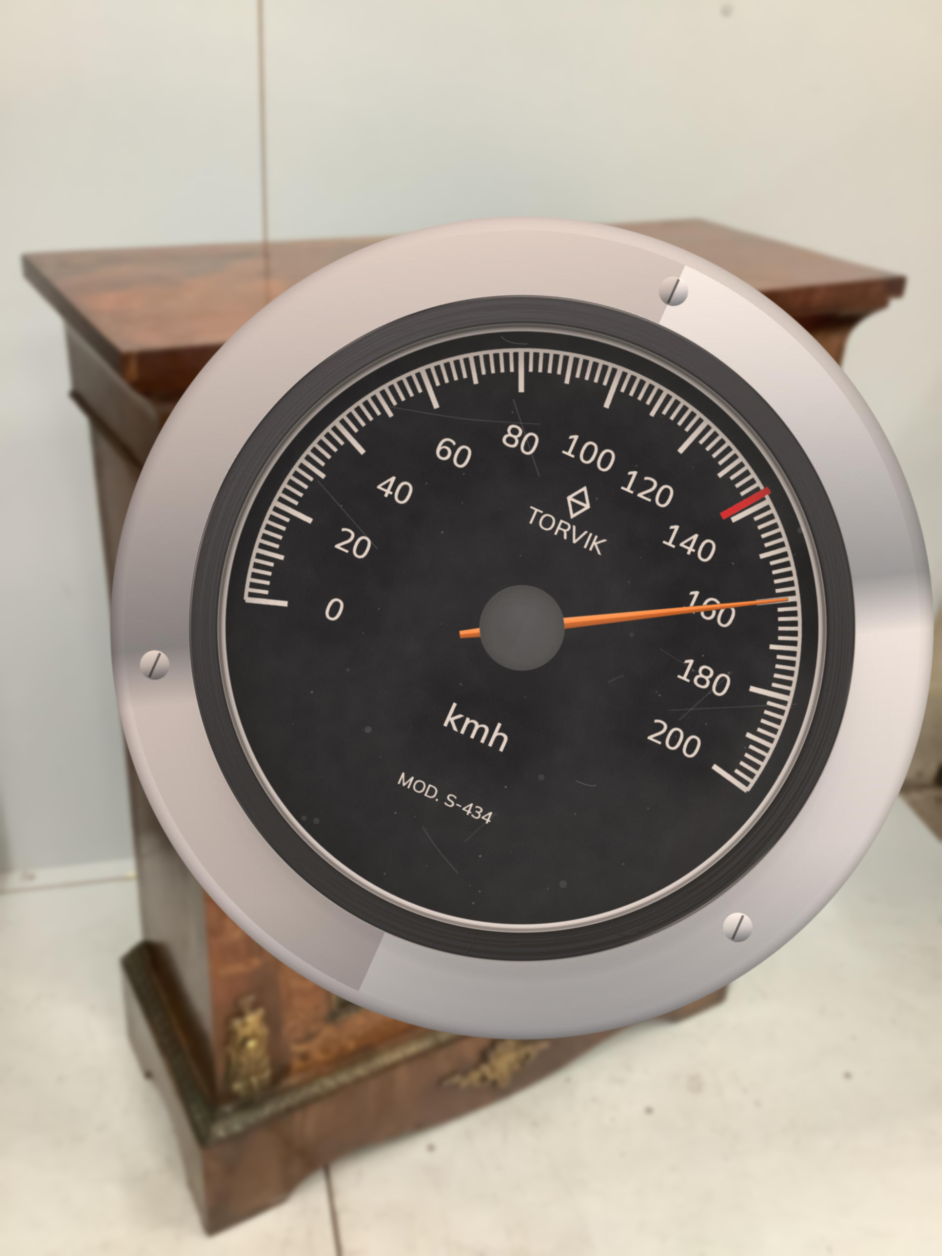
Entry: 160 km/h
